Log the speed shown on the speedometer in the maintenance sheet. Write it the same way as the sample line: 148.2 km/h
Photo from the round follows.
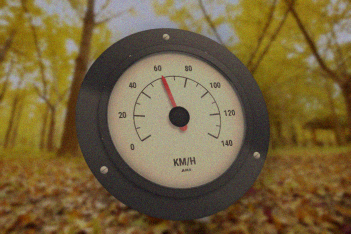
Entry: 60 km/h
